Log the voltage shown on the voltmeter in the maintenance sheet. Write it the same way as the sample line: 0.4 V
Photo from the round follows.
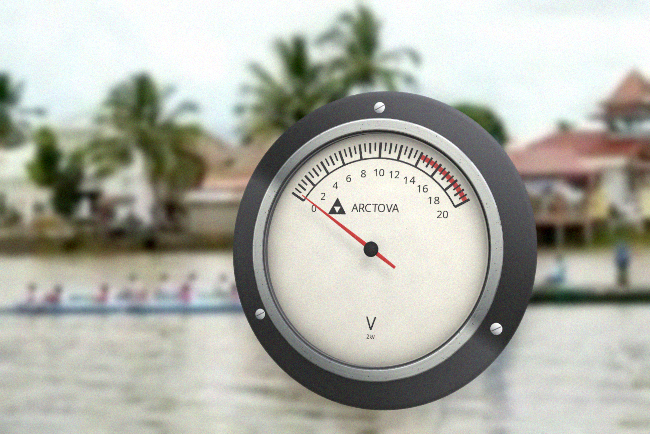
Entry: 0.5 V
